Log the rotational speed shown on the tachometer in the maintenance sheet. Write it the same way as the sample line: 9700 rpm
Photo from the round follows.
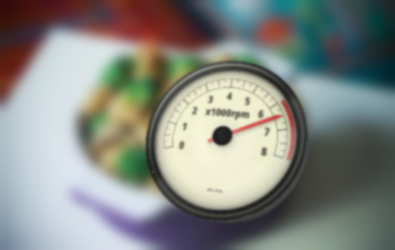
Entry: 6500 rpm
